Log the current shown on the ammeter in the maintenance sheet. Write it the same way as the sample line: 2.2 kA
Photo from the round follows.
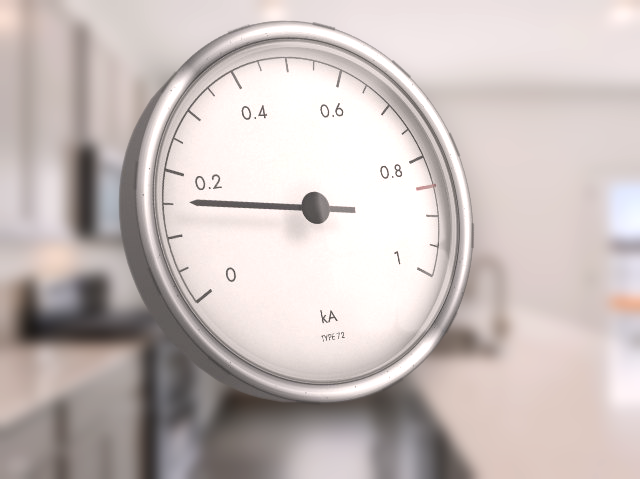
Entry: 0.15 kA
